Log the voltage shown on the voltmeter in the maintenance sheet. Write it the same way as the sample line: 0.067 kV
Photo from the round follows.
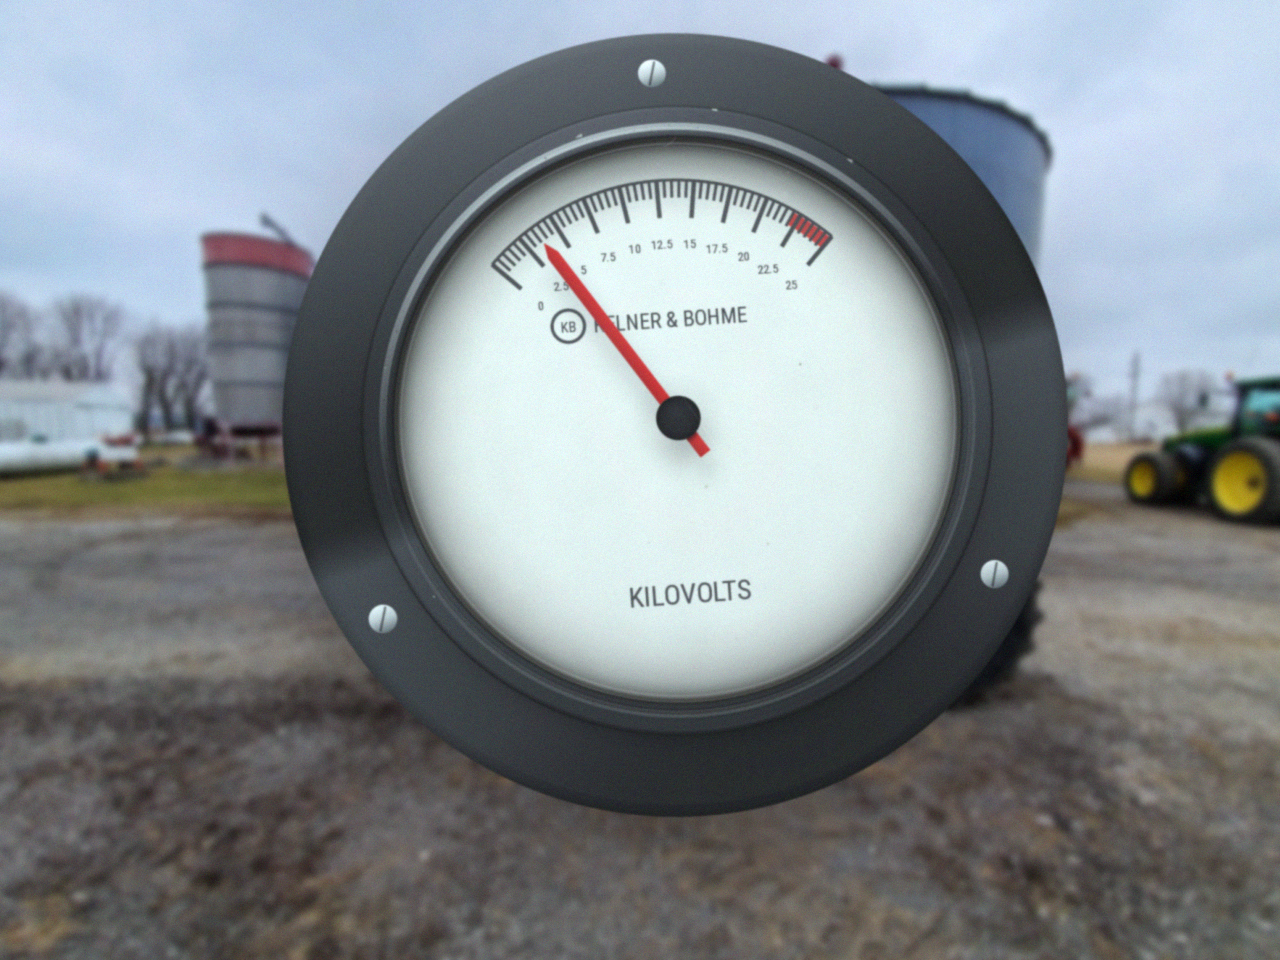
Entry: 3.5 kV
